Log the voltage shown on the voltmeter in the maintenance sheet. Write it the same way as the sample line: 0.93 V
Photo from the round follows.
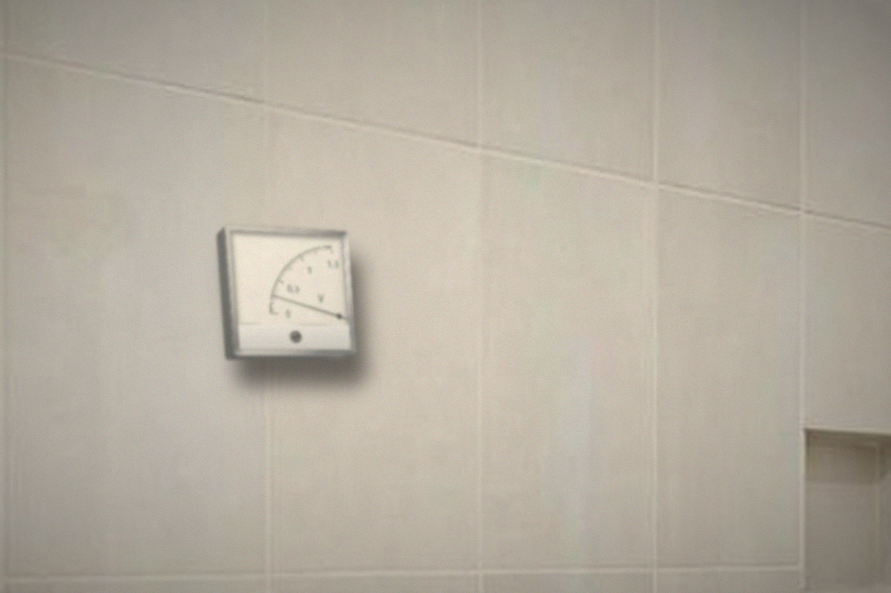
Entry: 0.25 V
